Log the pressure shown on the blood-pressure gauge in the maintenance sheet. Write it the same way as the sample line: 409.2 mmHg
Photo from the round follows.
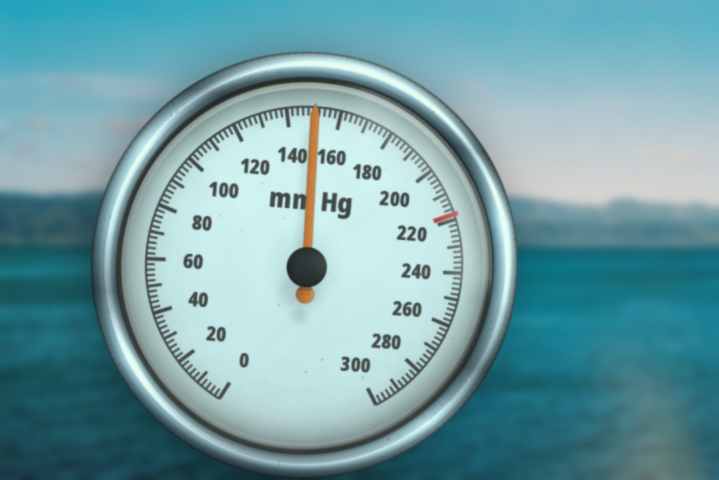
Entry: 150 mmHg
